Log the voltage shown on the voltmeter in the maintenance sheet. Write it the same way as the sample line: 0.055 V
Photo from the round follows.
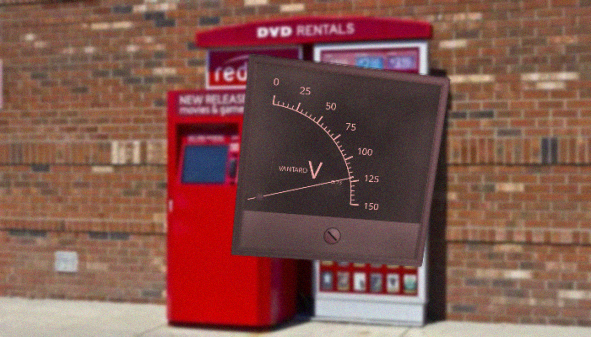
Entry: 120 V
